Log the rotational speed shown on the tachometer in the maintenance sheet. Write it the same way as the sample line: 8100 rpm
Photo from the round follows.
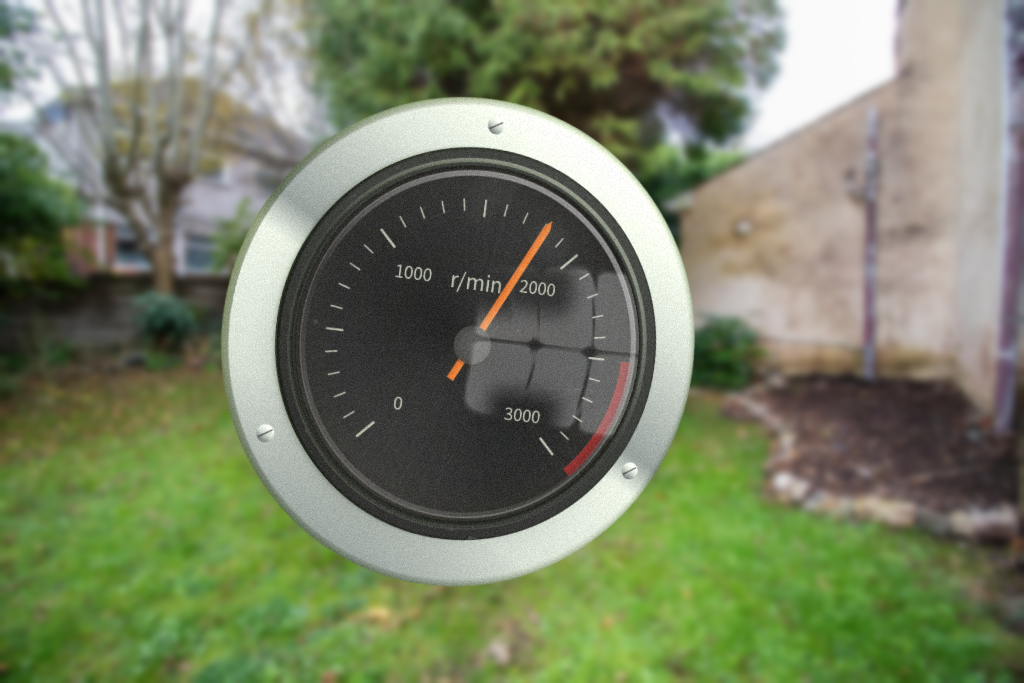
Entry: 1800 rpm
